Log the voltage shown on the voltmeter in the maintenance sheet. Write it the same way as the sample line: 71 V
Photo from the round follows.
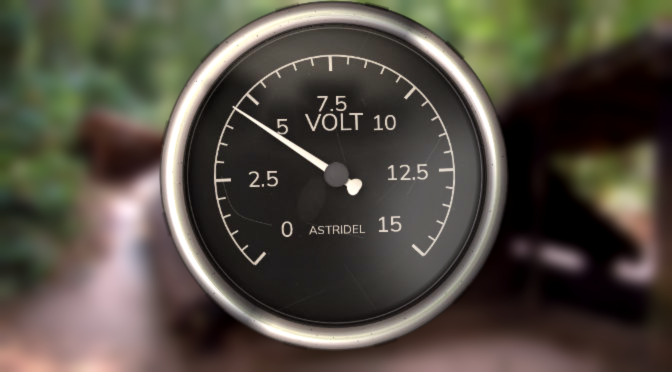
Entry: 4.5 V
